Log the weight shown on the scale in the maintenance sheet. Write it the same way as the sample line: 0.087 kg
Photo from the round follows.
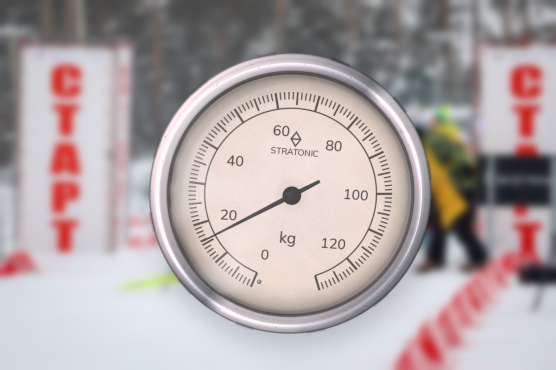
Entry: 16 kg
